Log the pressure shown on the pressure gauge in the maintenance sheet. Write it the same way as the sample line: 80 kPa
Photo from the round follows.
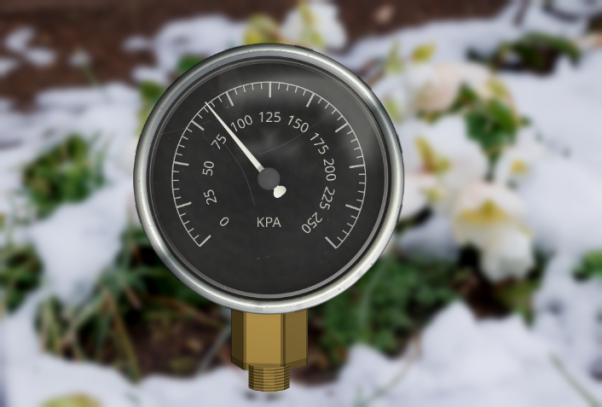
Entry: 87.5 kPa
